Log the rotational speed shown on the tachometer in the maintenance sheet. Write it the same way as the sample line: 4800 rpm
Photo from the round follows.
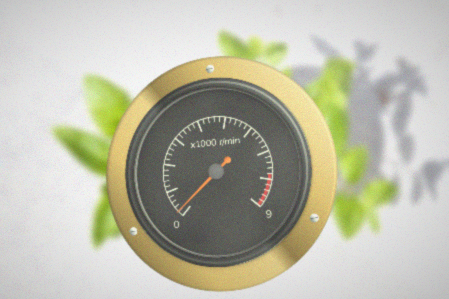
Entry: 200 rpm
